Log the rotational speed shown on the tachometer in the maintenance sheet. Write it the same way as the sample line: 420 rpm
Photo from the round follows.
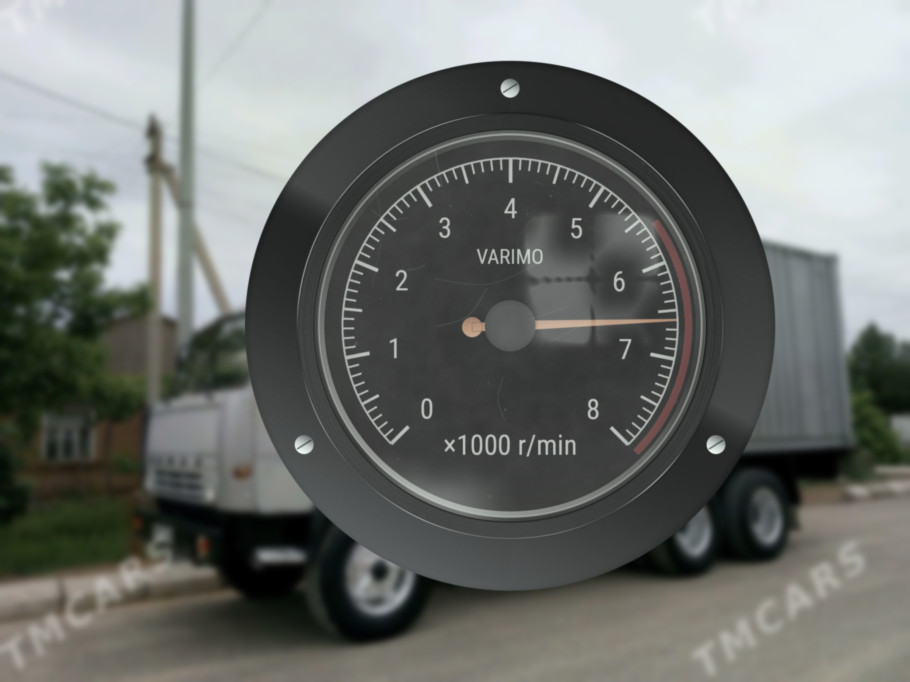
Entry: 6600 rpm
